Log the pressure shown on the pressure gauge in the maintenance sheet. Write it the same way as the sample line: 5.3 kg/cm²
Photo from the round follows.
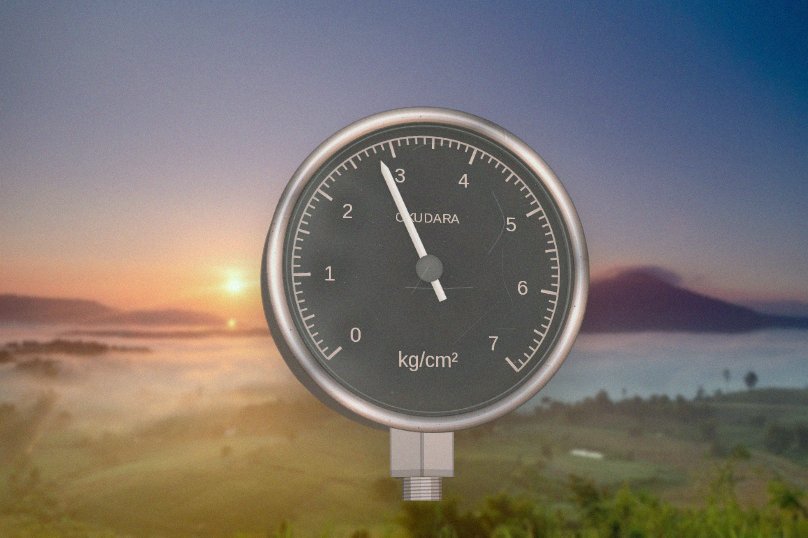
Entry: 2.8 kg/cm²
